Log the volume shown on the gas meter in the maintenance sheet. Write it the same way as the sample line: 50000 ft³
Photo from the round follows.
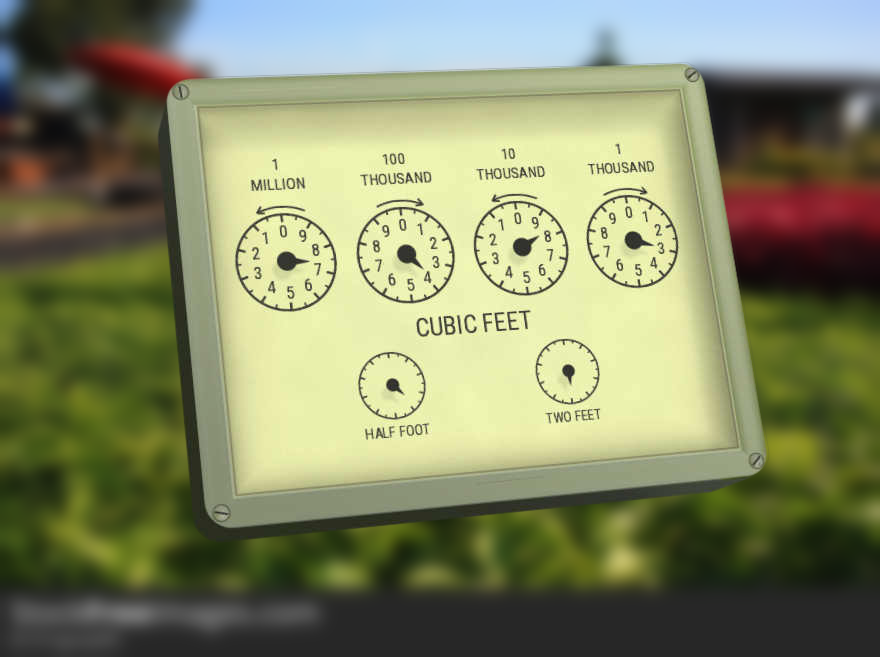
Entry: 738300 ft³
